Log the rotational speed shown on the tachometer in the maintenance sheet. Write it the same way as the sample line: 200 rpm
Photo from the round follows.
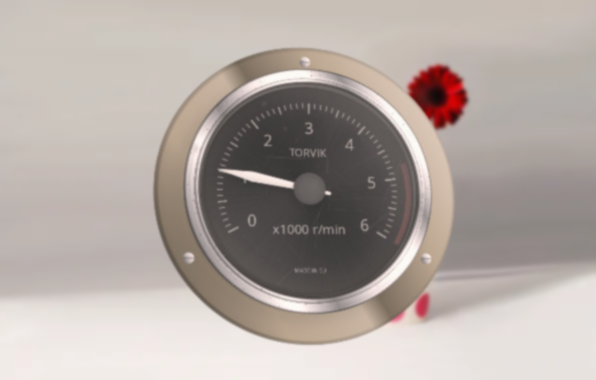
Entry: 1000 rpm
